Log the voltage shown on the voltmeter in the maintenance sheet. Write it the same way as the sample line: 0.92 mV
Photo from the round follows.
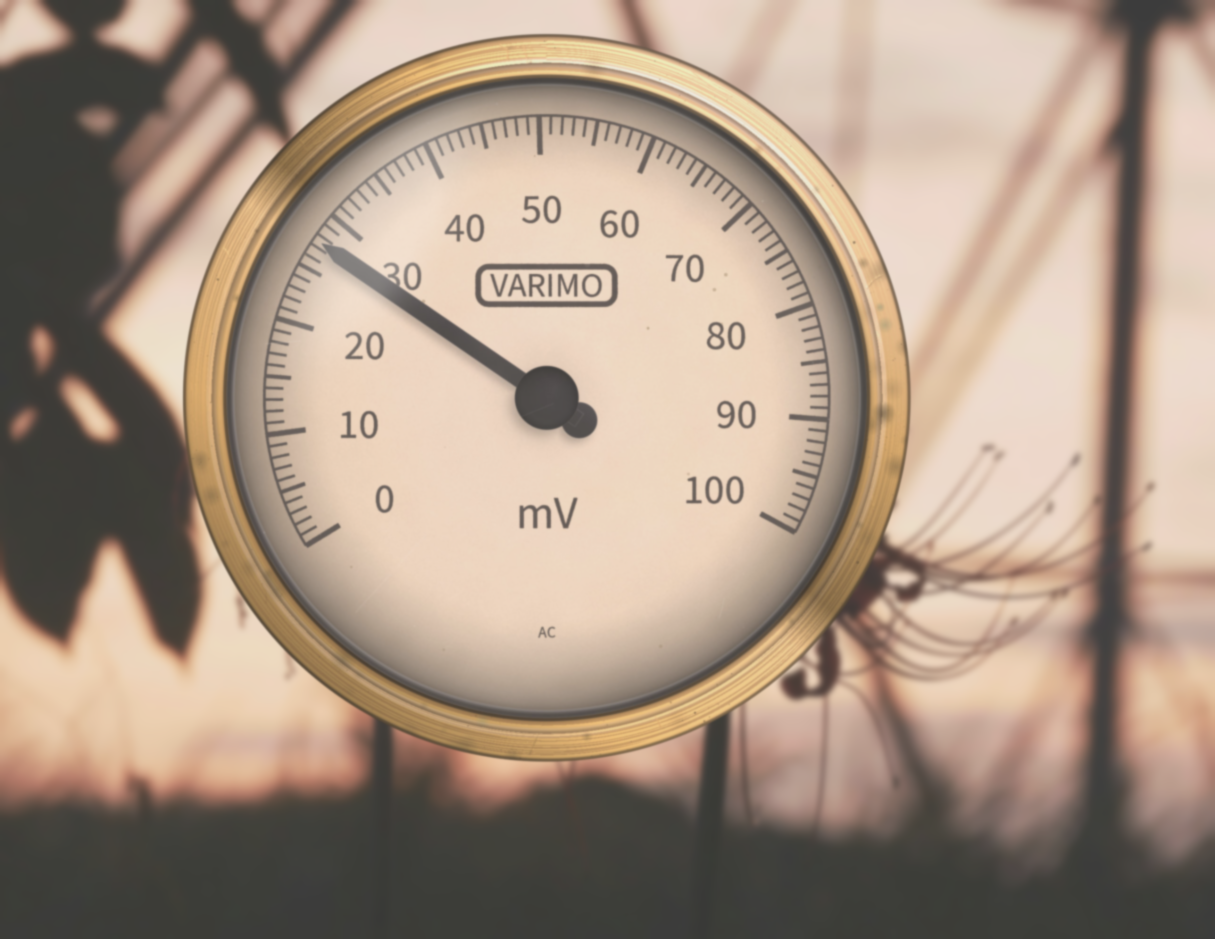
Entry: 27.5 mV
